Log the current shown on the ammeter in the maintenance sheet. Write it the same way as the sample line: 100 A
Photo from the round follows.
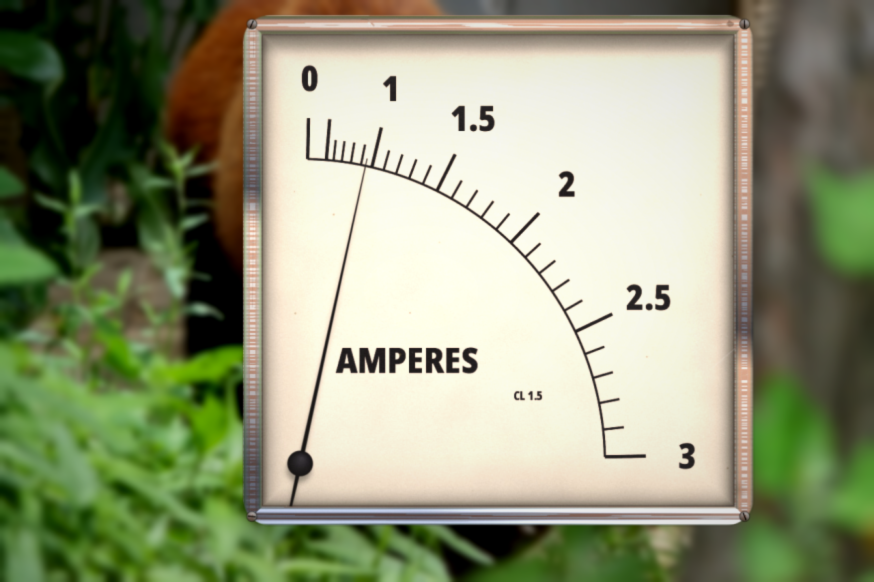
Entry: 0.95 A
